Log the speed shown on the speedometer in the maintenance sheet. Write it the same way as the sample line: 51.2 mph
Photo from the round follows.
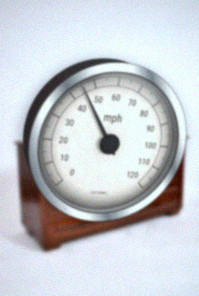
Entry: 45 mph
